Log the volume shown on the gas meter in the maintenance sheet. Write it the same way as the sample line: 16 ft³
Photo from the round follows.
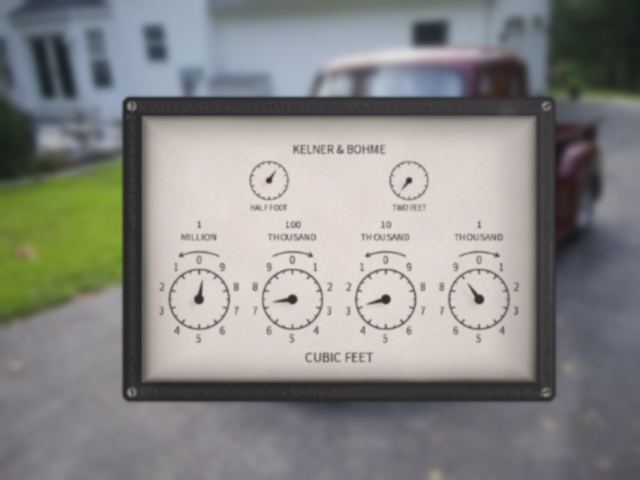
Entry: 972900 ft³
